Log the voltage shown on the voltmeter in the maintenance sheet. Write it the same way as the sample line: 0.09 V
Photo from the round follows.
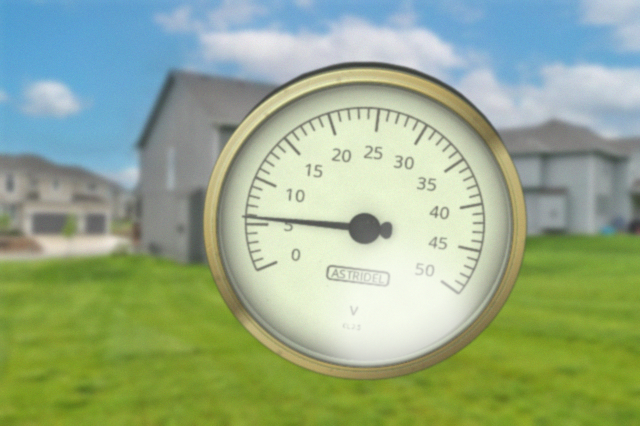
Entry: 6 V
